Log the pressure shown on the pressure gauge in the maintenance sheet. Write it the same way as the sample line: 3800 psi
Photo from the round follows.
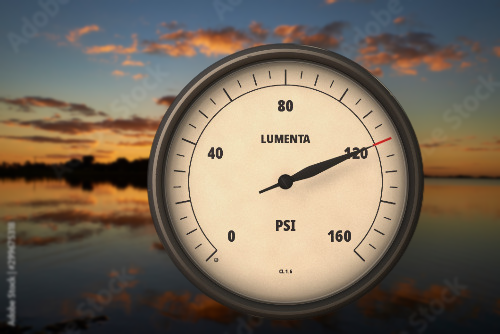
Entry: 120 psi
